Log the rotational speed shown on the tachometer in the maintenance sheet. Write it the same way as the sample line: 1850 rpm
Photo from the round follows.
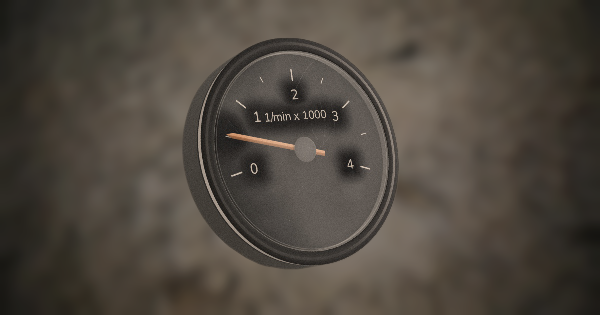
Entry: 500 rpm
